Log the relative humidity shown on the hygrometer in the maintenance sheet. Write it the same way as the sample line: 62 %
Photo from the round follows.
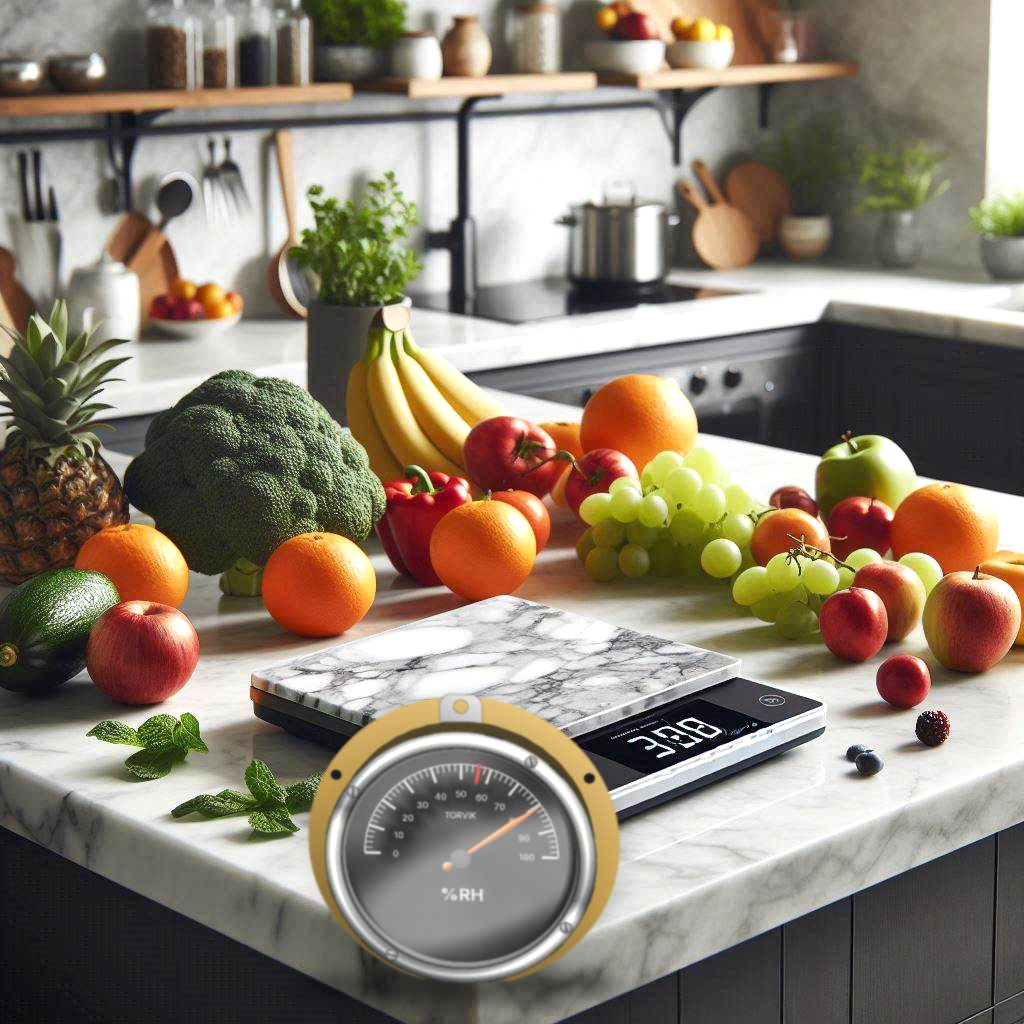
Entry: 80 %
